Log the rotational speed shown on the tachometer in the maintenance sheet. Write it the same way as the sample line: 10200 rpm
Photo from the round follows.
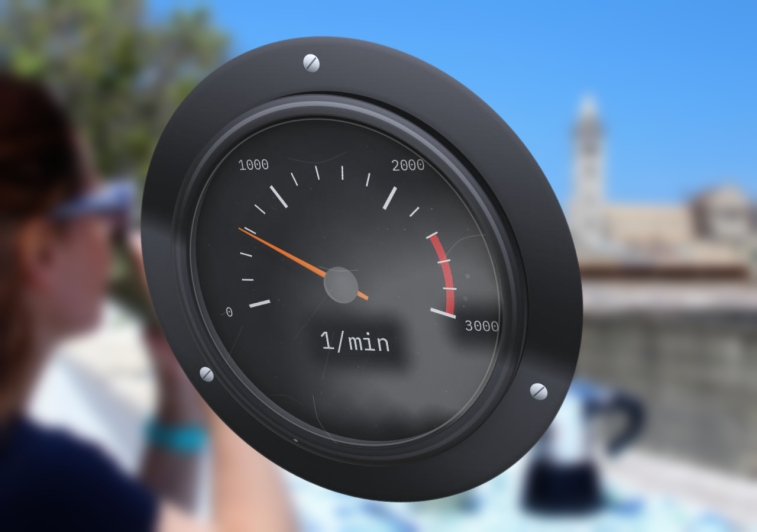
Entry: 600 rpm
